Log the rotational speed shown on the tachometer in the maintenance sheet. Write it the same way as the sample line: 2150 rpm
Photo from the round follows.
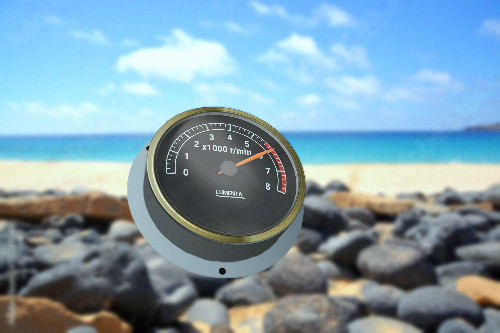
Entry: 6000 rpm
